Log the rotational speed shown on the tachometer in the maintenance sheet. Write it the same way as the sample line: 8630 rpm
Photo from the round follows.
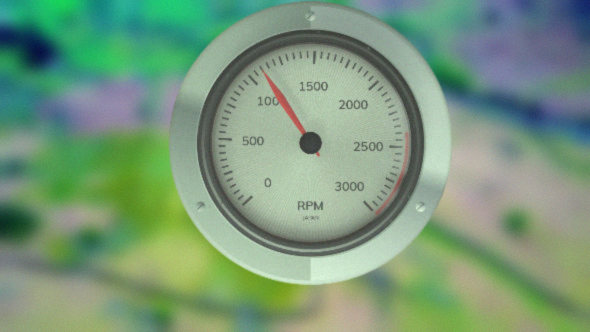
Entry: 1100 rpm
